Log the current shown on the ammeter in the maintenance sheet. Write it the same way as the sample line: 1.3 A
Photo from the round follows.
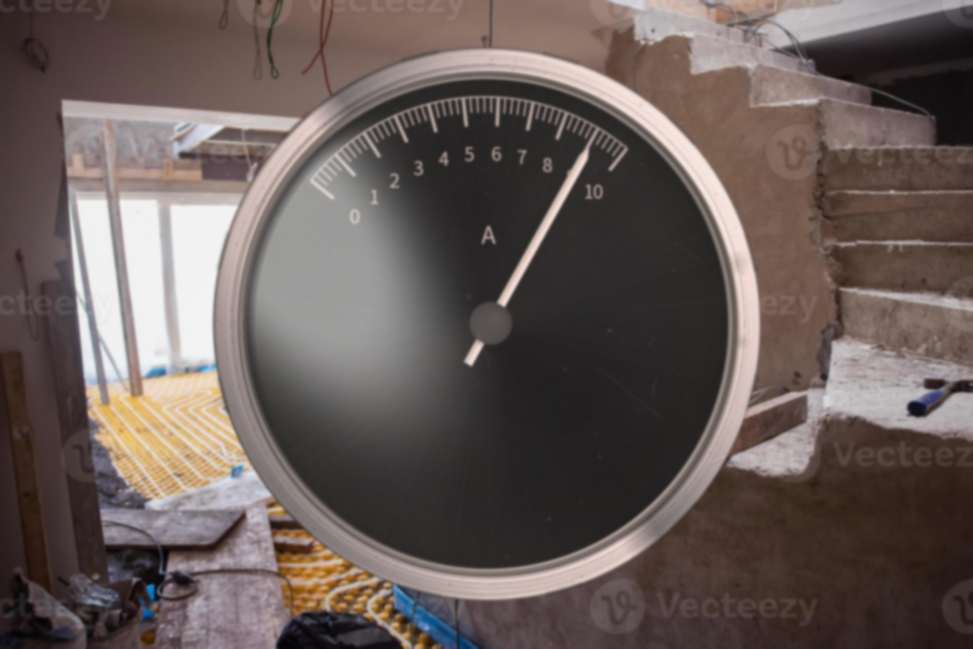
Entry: 9 A
